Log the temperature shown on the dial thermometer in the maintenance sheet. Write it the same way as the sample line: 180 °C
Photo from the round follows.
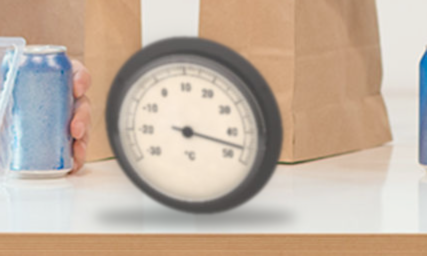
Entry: 45 °C
